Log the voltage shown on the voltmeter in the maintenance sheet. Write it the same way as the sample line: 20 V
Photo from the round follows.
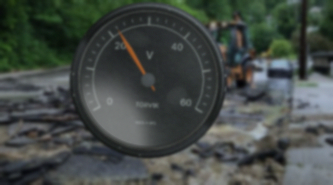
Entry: 22 V
